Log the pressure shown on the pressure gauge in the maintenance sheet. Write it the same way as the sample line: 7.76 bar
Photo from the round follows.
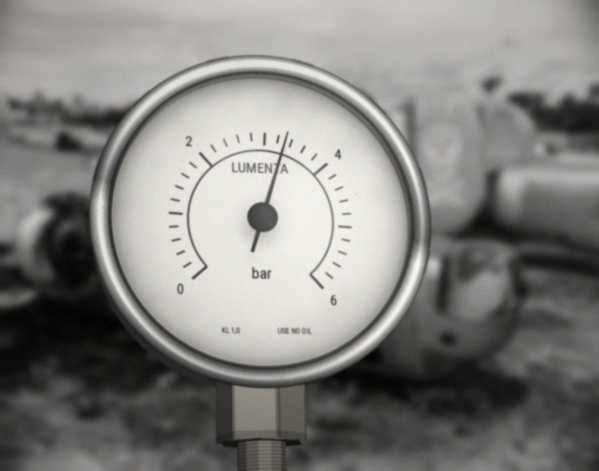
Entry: 3.3 bar
